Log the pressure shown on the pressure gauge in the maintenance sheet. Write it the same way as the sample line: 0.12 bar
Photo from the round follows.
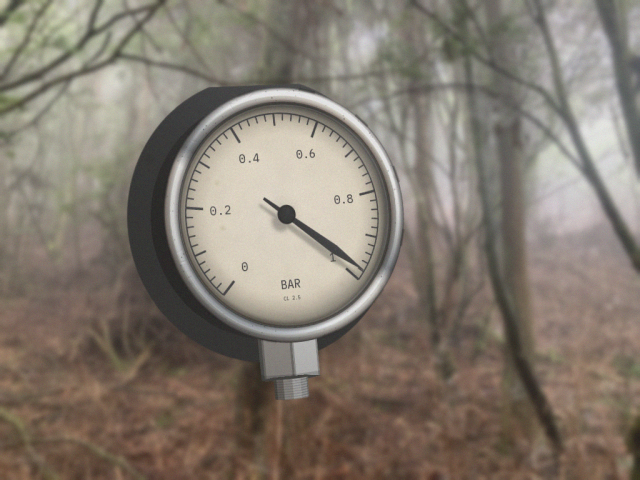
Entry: 0.98 bar
